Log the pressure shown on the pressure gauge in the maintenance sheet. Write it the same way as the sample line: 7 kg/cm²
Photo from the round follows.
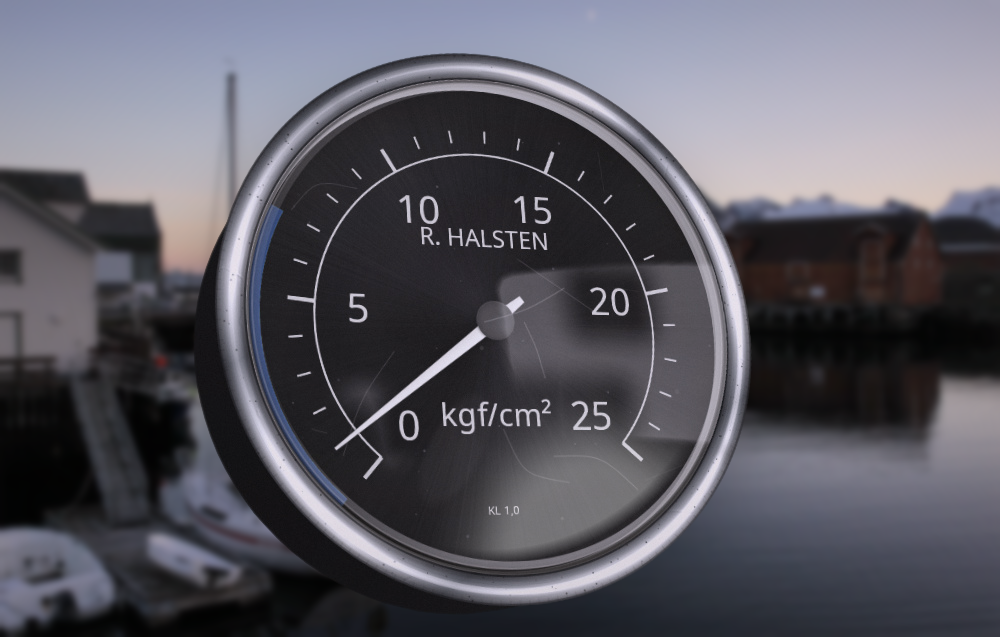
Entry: 1 kg/cm²
